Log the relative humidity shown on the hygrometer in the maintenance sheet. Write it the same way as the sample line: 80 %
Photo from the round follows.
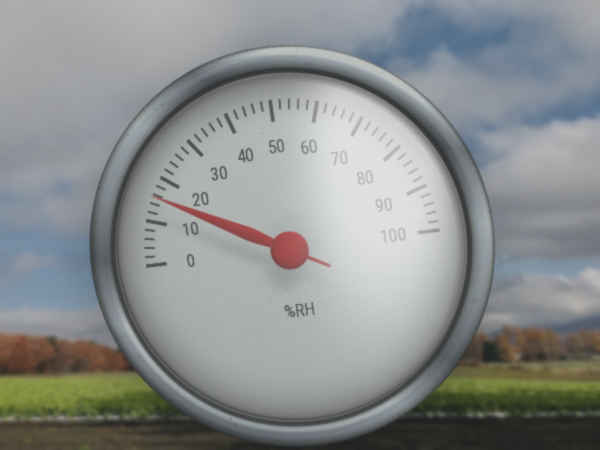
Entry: 16 %
